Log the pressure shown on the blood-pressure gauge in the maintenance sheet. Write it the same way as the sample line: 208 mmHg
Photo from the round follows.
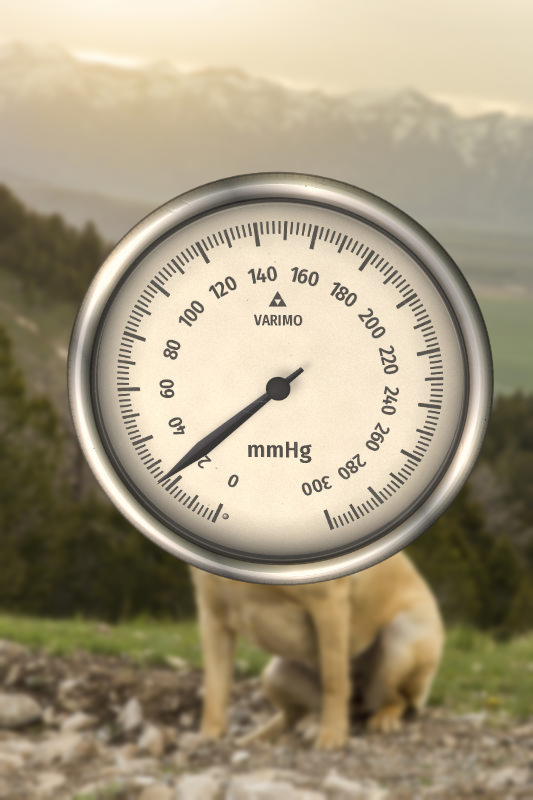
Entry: 24 mmHg
